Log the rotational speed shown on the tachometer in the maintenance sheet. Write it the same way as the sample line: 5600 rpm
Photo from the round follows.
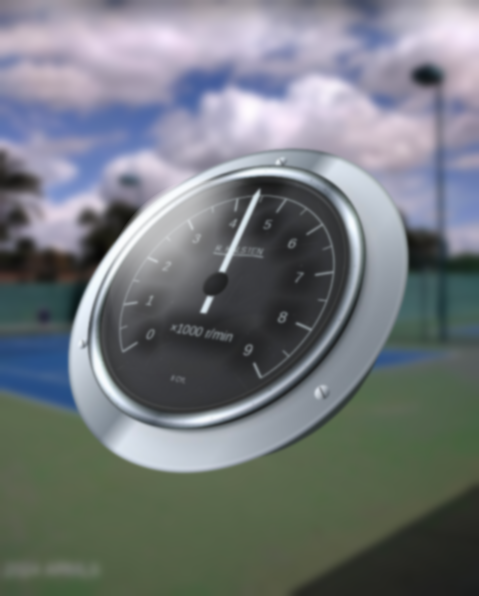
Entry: 4500 rpm
